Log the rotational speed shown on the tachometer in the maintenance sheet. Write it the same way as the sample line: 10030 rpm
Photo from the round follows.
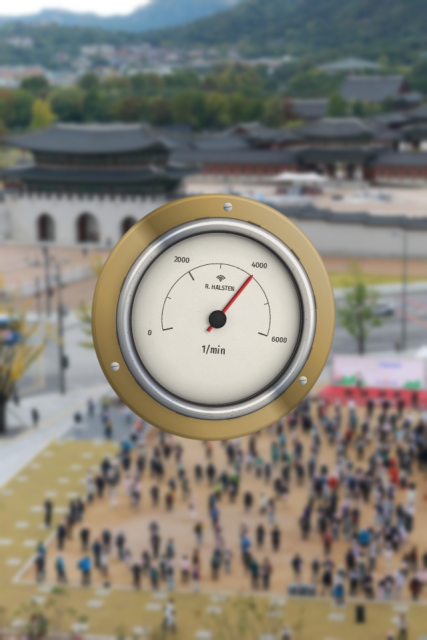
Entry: 4000 rpm
